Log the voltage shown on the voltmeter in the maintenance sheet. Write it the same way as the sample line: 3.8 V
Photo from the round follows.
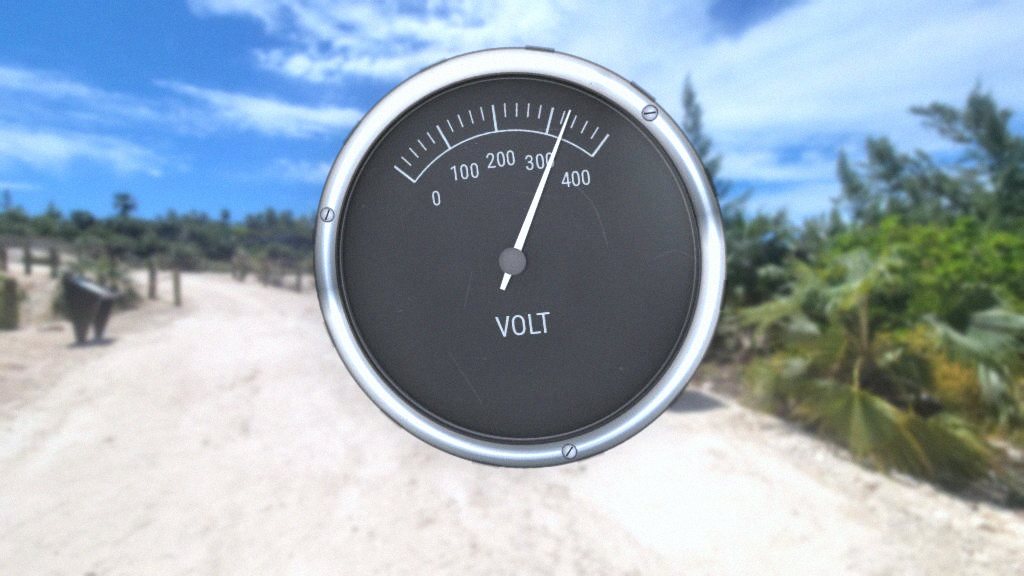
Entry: 330 V
